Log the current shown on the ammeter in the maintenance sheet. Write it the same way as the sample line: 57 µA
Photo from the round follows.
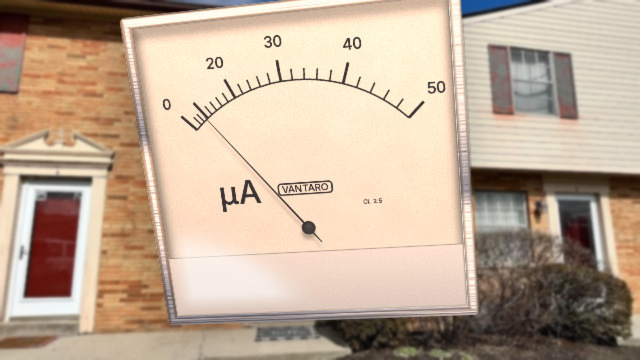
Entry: 10 µA
